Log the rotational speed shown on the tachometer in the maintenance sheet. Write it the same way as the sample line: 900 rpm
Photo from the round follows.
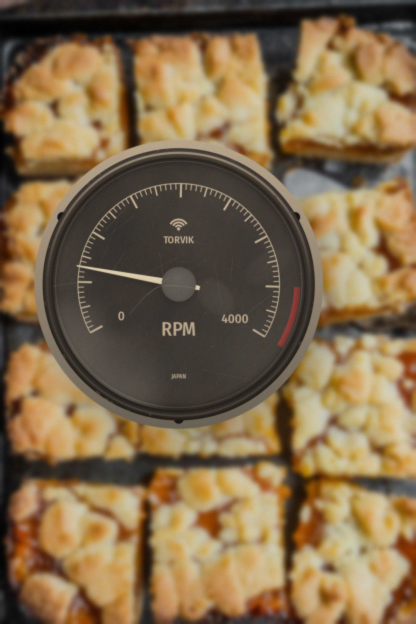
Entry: 650 rpm
